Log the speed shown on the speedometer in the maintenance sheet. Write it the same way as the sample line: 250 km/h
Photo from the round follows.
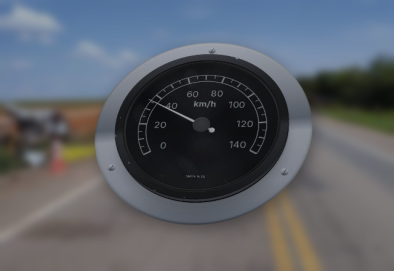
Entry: 35 km/h
